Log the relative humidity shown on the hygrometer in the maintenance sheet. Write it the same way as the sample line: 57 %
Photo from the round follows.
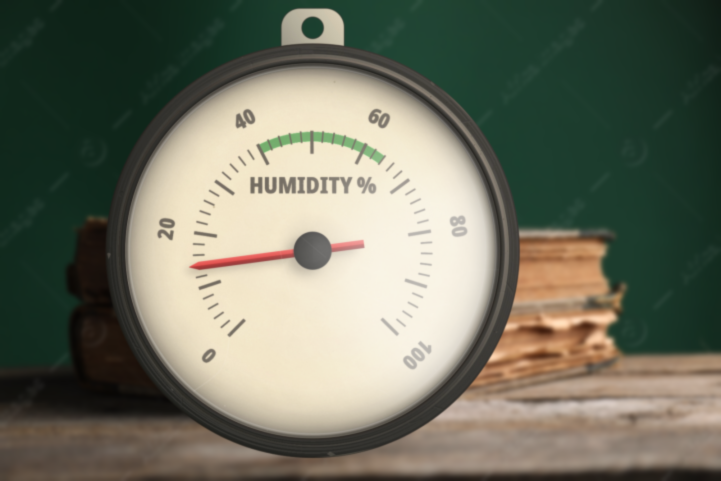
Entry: 14 %
